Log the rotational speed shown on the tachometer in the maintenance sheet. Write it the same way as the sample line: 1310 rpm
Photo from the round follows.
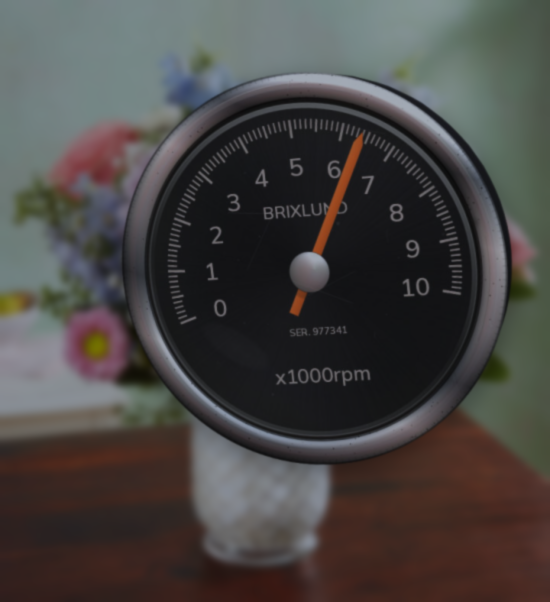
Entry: 6400 rpm
